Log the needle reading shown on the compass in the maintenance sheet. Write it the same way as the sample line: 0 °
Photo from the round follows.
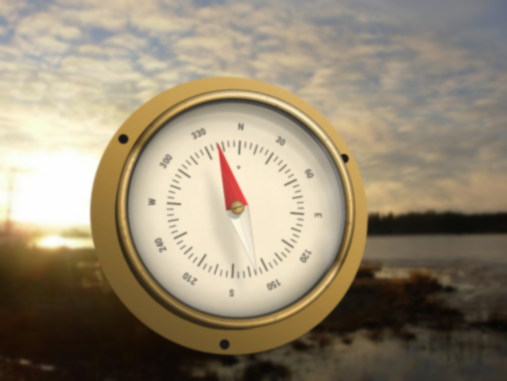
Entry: 340 °
